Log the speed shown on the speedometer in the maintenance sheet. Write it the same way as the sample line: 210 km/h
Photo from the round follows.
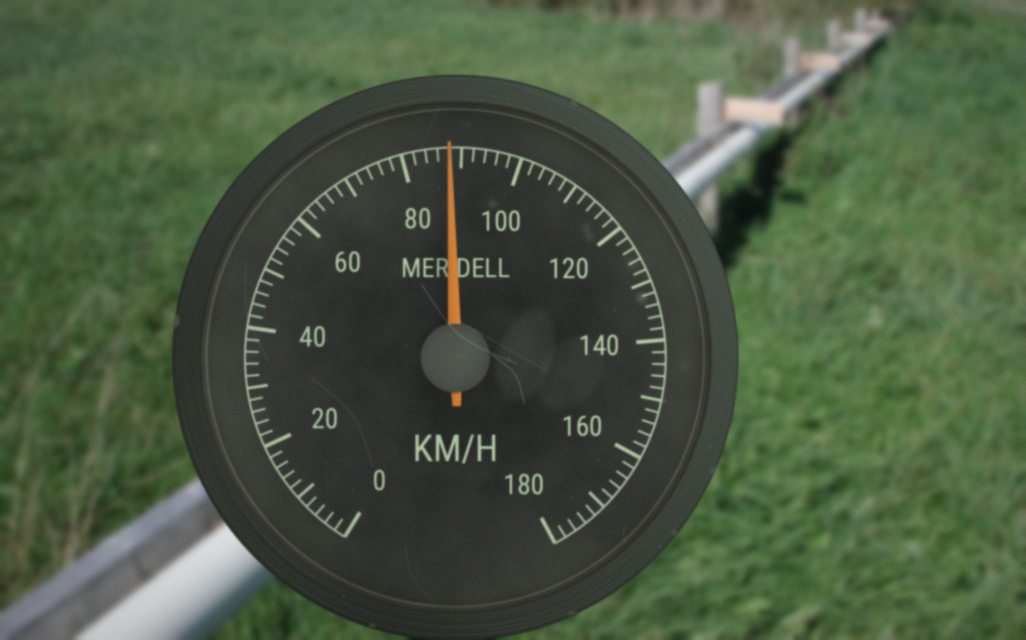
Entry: 88 km/h
